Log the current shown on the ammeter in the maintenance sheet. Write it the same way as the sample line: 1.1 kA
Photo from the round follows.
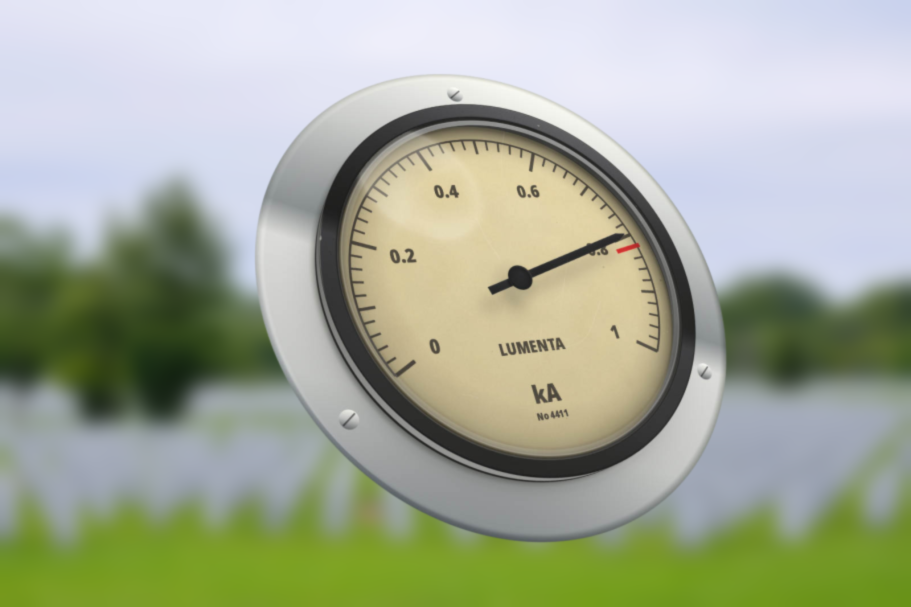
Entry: 0.8 kA
